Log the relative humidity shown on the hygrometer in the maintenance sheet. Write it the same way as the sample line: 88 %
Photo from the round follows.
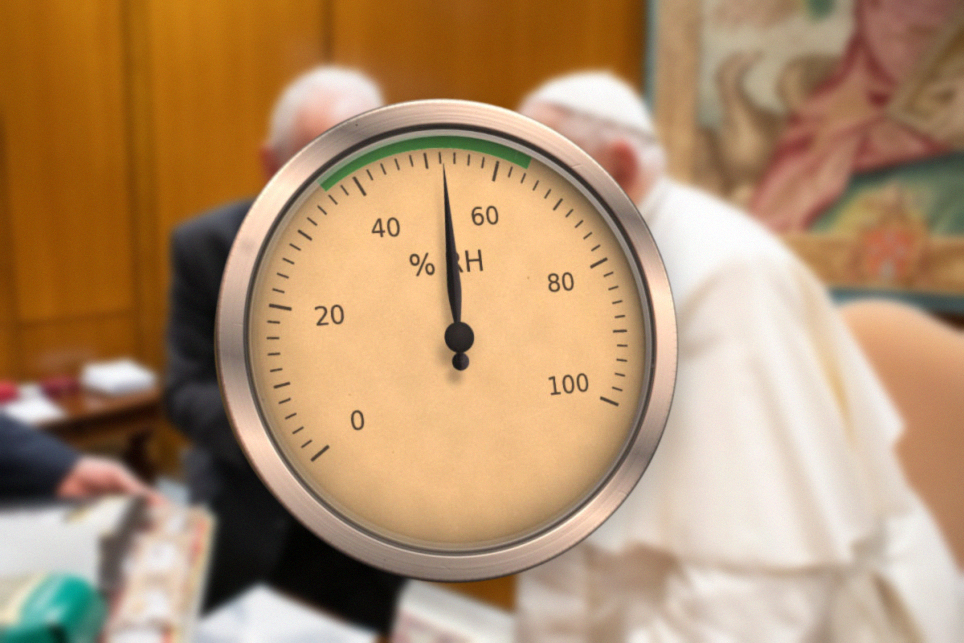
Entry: 52 %
